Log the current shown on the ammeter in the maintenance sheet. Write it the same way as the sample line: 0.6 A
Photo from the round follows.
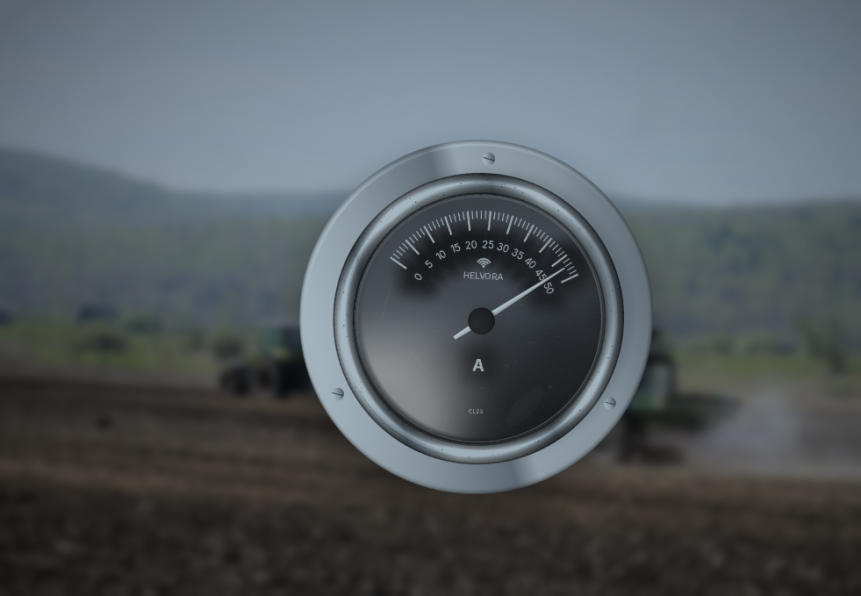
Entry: 47 A
